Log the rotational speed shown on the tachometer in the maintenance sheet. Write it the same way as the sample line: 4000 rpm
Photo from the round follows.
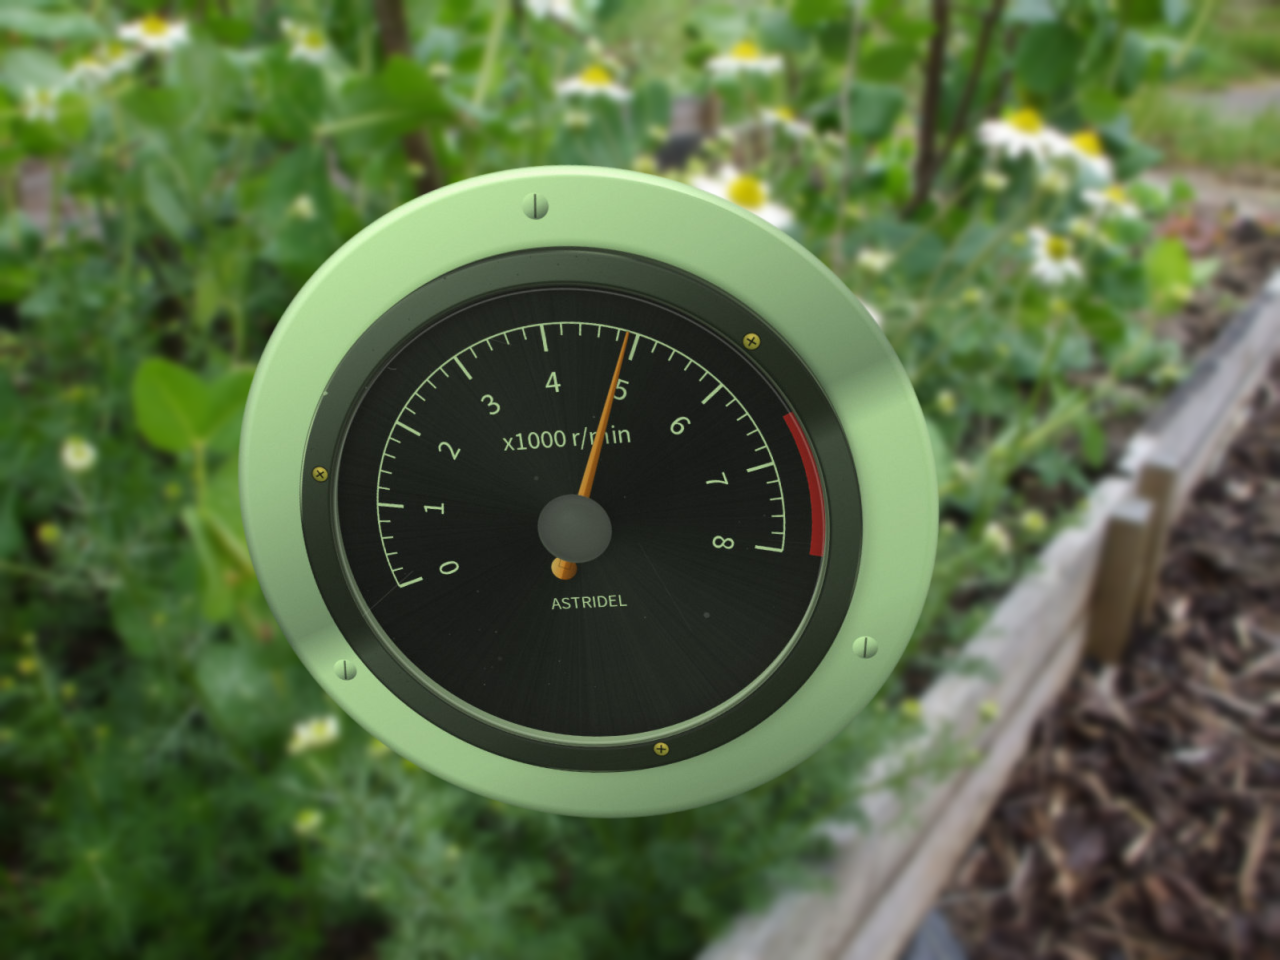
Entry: 4900 rpm
